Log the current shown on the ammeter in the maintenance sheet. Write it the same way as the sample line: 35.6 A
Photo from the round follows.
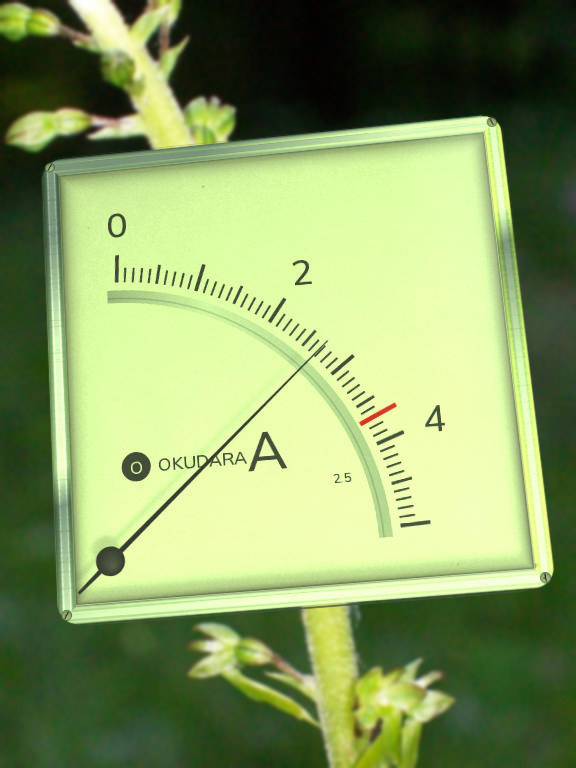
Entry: 2.7 A
